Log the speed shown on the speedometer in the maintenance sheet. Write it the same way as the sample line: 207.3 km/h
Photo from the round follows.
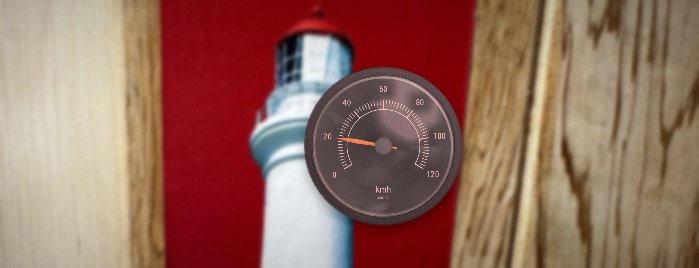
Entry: 20 km/h
